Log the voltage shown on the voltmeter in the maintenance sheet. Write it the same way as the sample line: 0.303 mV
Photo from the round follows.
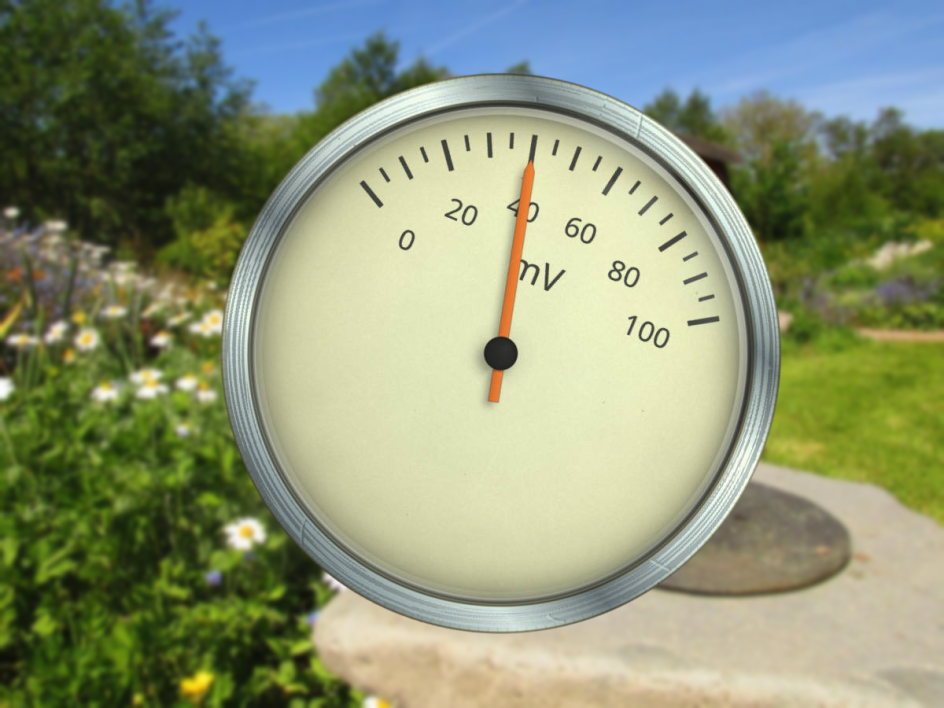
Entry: 40 mV
